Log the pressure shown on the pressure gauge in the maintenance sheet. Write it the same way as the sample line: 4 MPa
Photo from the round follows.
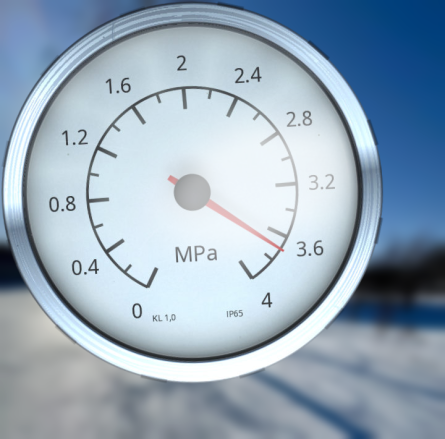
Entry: 3.7 MPa
